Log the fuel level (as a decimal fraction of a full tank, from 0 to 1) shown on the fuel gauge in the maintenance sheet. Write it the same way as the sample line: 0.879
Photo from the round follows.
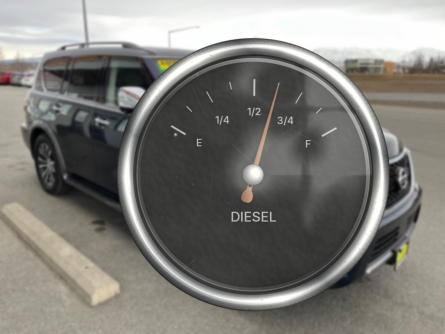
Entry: 0.625
